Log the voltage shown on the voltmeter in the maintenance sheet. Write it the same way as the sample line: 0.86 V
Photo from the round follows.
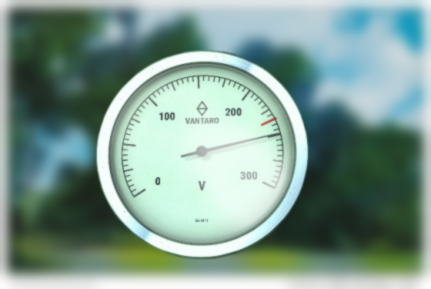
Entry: 250 V
